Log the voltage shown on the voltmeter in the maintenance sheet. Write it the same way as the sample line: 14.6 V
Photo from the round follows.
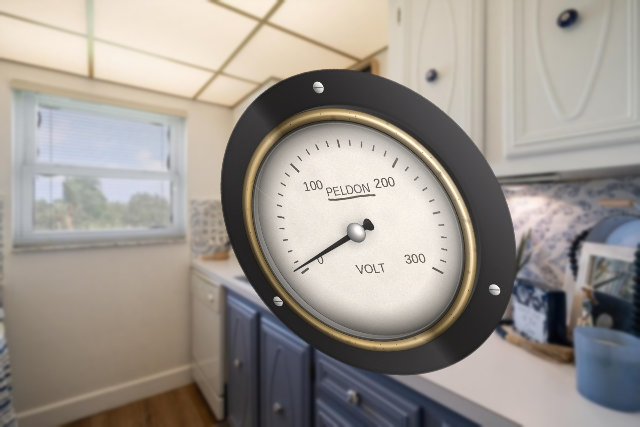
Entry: 5 V
